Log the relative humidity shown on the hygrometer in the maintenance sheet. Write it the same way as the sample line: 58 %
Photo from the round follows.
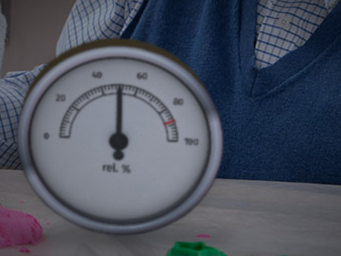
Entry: 50 %
